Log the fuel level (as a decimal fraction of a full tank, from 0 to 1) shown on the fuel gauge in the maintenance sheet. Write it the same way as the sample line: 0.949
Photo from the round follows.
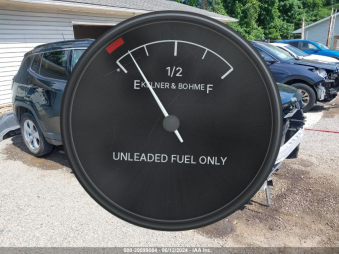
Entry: 0.125
